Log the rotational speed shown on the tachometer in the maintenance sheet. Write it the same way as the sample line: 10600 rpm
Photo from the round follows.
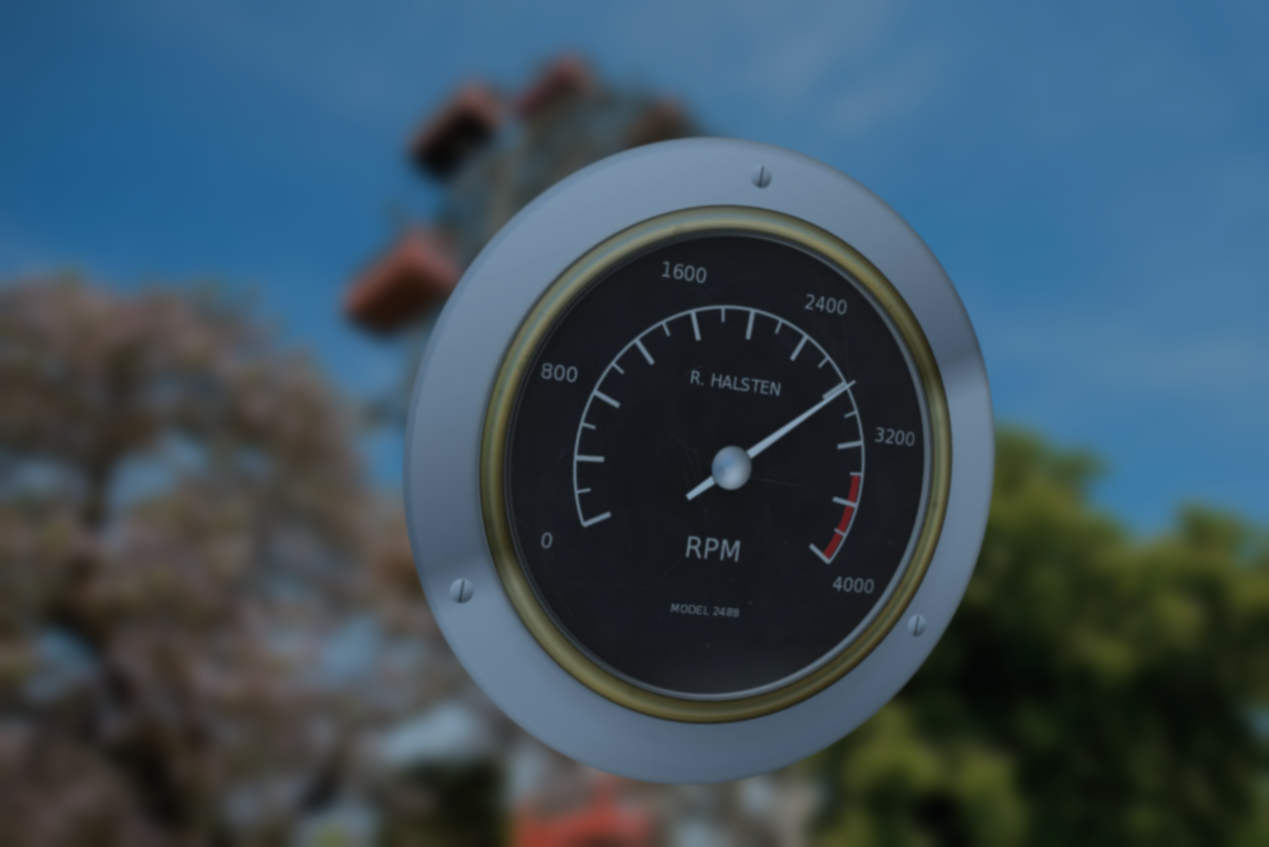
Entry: 2800 rpm
